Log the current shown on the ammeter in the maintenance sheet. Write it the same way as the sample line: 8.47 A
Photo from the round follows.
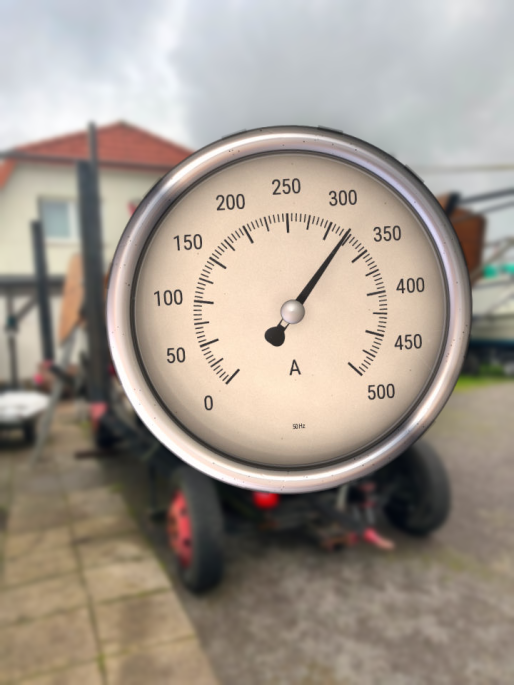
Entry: 320 A
